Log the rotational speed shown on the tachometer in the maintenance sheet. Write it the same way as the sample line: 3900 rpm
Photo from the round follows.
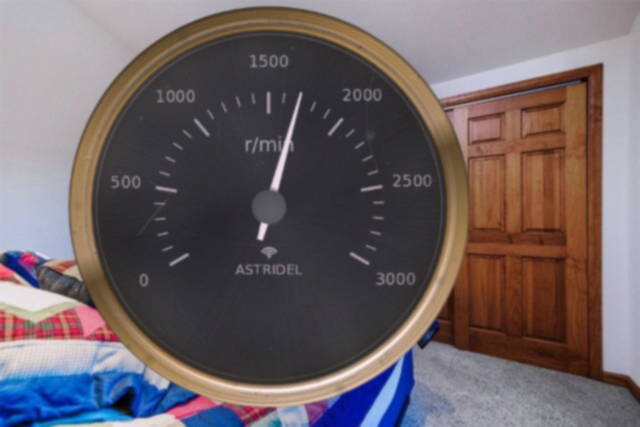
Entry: 1700 rpm
